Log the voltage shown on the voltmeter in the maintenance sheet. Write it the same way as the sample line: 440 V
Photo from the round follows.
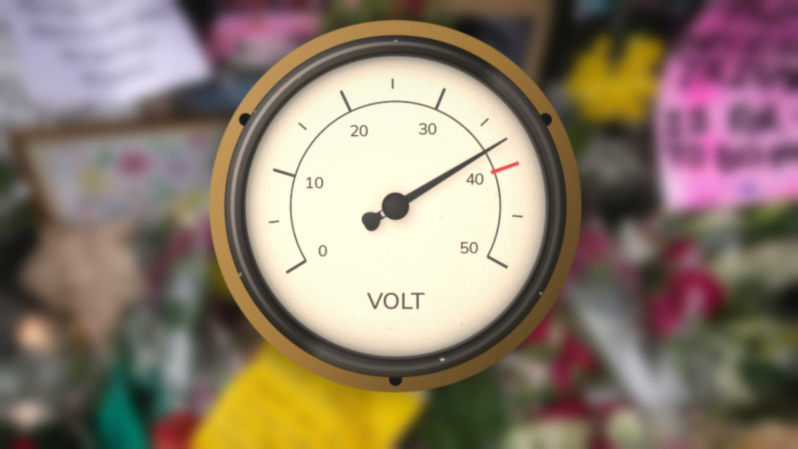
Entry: 37.5 V
